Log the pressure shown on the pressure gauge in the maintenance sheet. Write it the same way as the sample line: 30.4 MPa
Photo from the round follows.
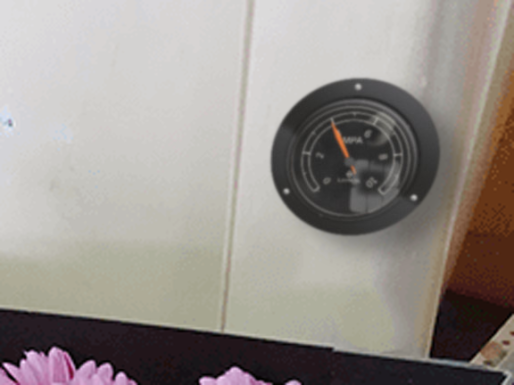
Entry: 4 MPa
